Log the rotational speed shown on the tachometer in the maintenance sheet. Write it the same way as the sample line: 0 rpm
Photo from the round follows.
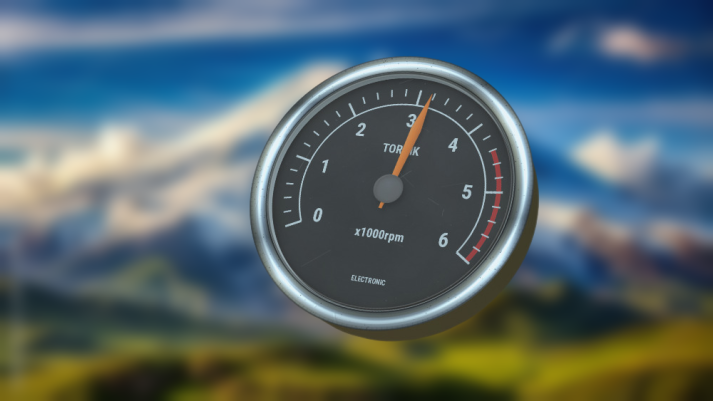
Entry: 3200 rpm
